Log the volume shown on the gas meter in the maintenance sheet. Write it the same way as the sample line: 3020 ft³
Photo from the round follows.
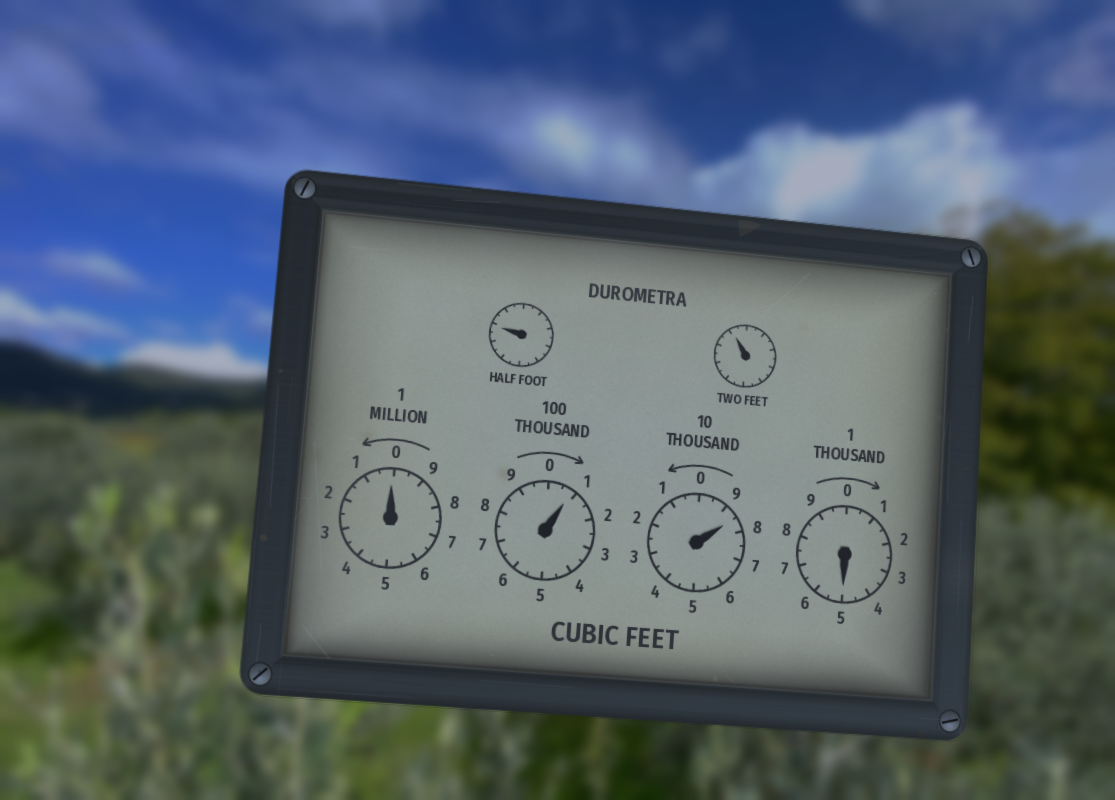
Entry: 8500 ft³
